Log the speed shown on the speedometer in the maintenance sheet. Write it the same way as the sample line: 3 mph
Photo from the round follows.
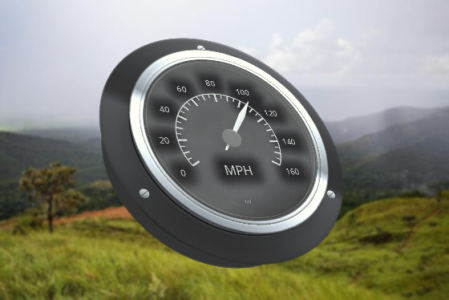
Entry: 105 mph
